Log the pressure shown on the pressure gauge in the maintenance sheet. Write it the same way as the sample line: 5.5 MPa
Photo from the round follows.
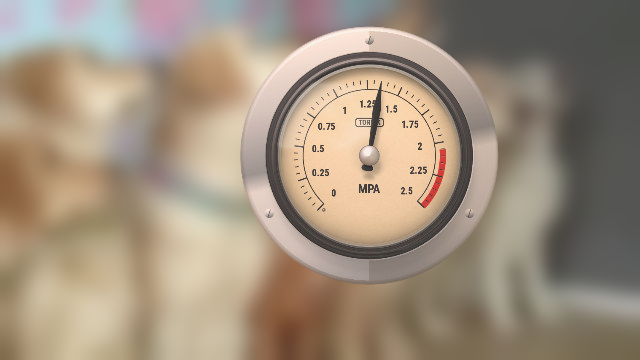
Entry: 1.35 MPa
